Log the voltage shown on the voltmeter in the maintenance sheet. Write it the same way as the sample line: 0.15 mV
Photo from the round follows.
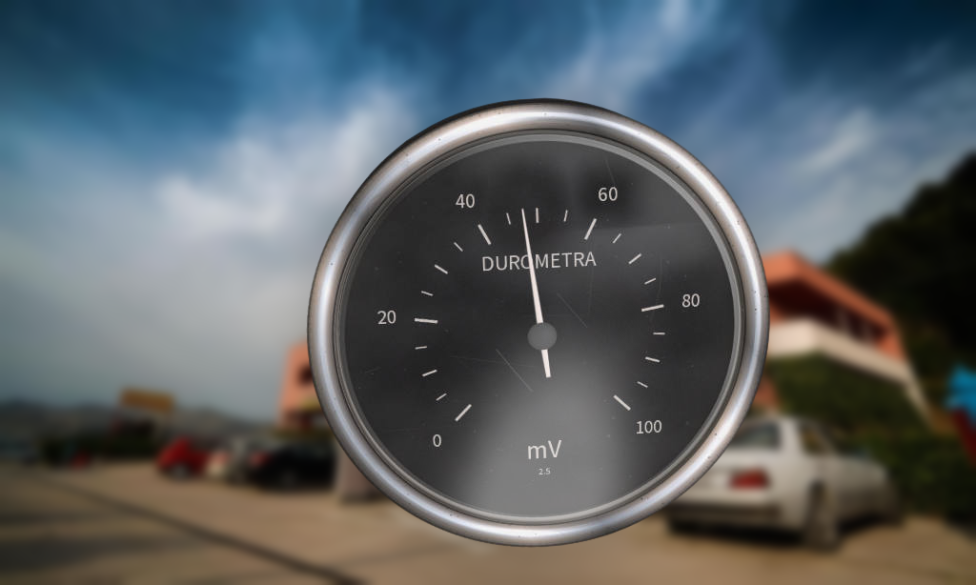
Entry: 47.5 mV
